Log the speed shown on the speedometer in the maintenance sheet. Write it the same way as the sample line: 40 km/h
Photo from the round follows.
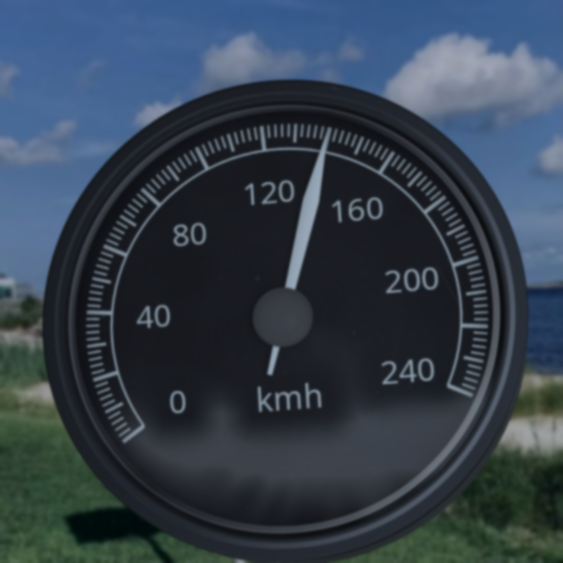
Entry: 140 km/h
